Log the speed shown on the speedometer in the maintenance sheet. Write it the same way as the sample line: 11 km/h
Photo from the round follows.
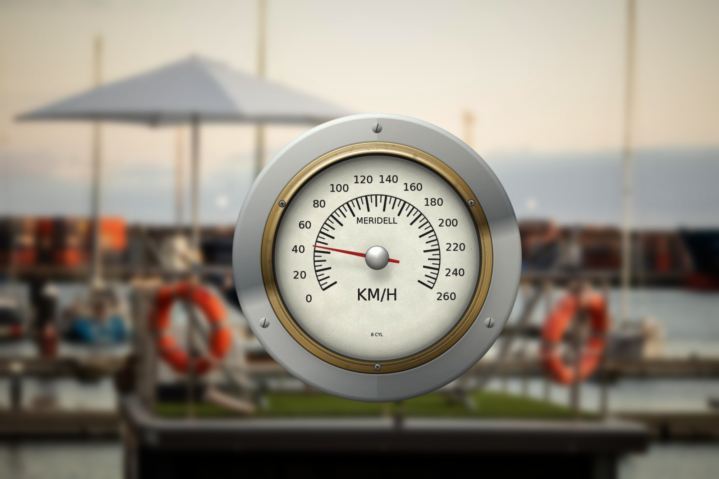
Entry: 45 km/h
